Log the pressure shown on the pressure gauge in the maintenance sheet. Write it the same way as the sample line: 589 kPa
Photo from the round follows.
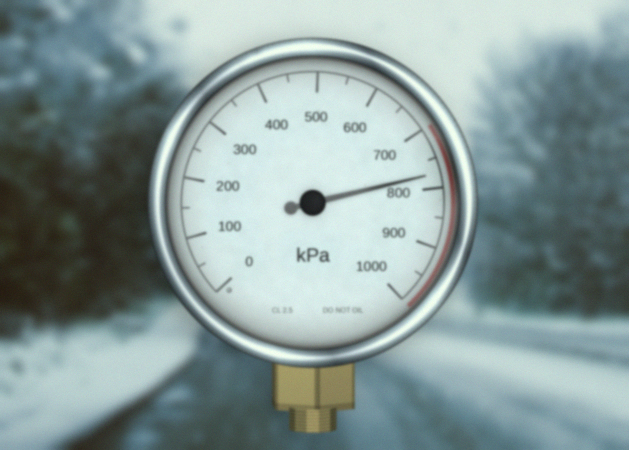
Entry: 775 kPa
